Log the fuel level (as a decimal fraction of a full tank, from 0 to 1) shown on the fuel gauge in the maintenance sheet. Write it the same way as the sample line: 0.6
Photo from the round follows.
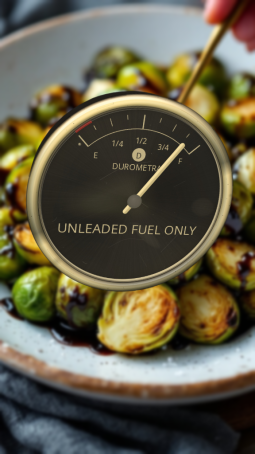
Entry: 0.875
